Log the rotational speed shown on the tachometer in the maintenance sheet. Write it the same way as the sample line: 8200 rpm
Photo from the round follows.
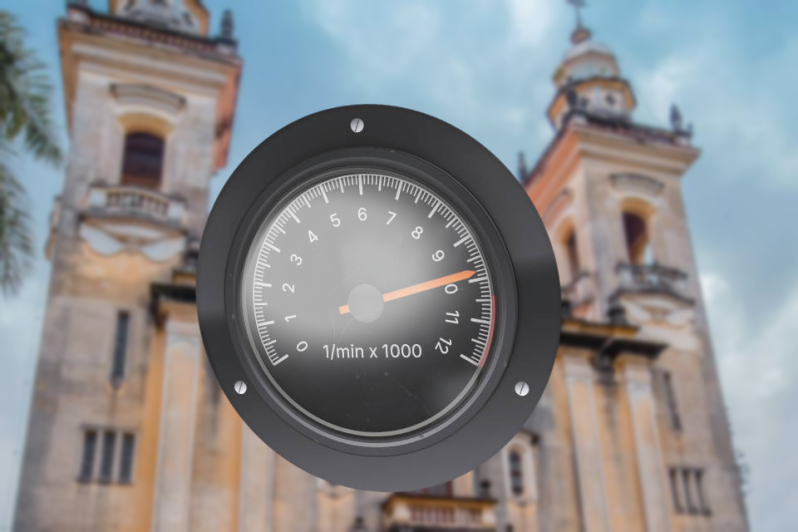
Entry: 9800 rpm
